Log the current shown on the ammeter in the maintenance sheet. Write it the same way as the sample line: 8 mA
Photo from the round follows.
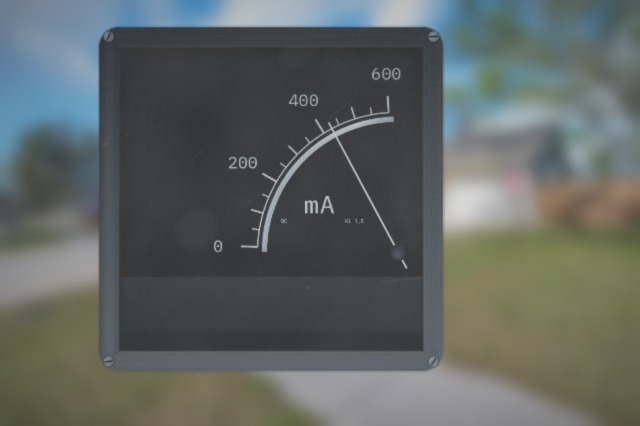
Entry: 425 mA
